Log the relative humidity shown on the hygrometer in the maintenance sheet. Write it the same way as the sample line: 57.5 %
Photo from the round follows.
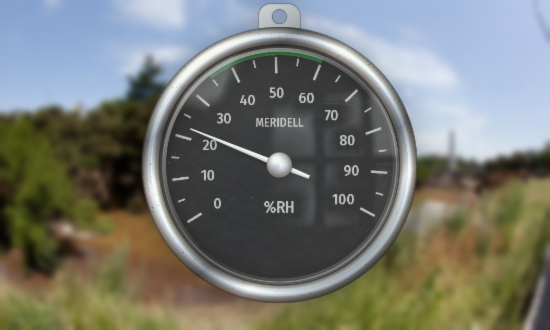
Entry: 22.5 %
